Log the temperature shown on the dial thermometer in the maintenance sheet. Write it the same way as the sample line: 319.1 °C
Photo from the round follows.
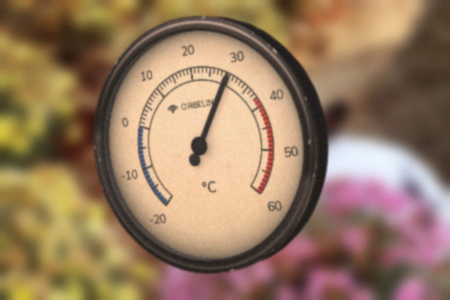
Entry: 30 °C
